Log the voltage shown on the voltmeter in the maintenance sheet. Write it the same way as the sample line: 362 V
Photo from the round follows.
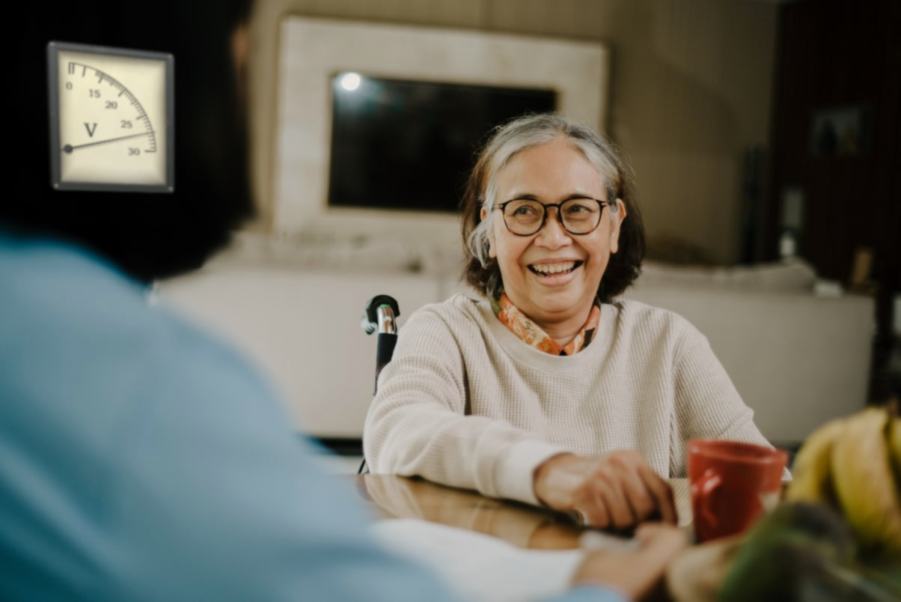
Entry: 27.5 V
